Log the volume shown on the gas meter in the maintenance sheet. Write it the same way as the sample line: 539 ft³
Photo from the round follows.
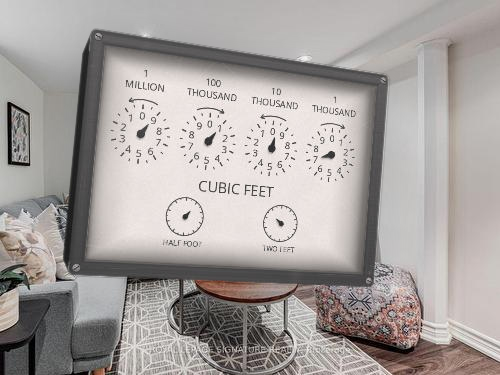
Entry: 909700 ft³
